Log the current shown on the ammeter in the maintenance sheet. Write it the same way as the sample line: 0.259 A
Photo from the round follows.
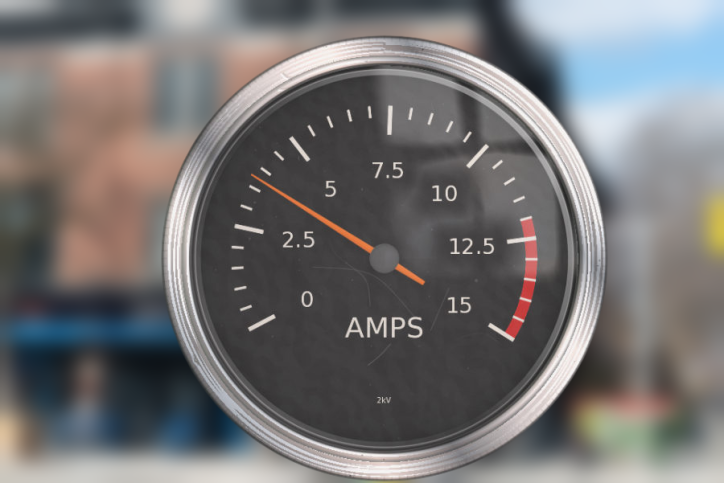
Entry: 3.75 A
